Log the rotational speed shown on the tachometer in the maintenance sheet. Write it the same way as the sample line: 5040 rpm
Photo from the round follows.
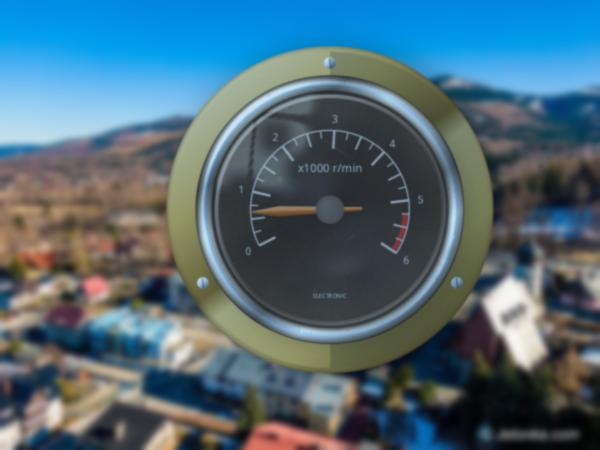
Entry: 625 rpm
